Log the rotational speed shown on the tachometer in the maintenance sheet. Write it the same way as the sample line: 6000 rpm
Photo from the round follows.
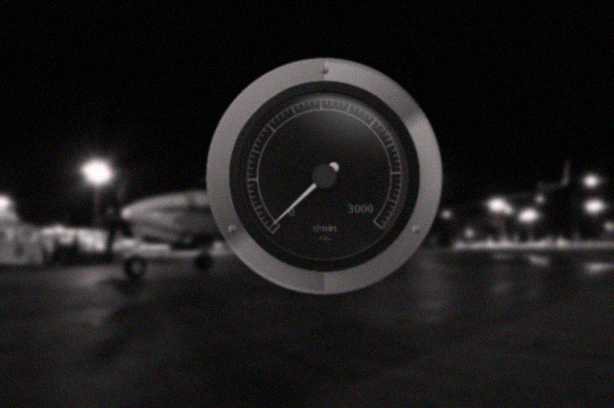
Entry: 50 rpm
